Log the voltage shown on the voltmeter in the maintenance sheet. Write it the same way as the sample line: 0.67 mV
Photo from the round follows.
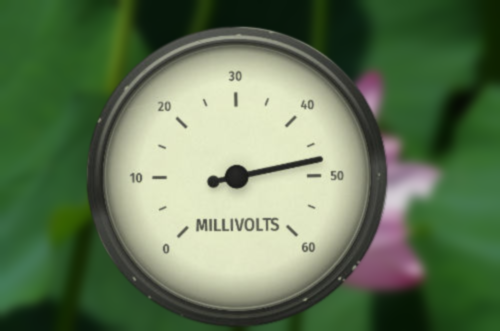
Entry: 47.5 mV
